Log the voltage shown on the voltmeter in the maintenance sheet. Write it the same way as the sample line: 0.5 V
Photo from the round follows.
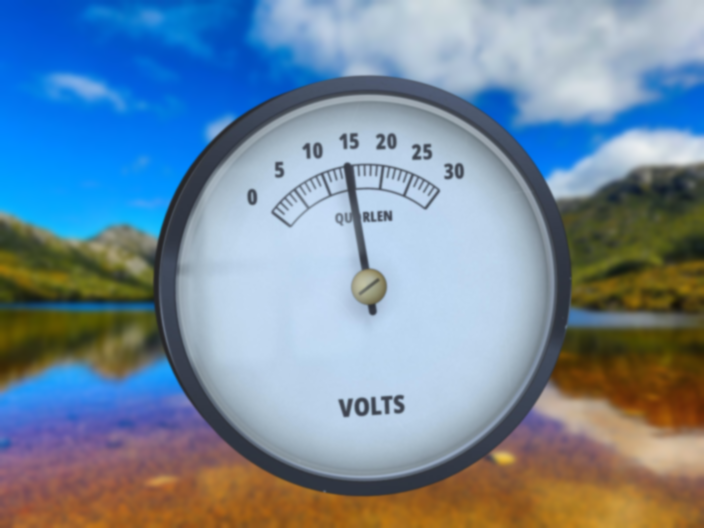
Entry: 14 V
